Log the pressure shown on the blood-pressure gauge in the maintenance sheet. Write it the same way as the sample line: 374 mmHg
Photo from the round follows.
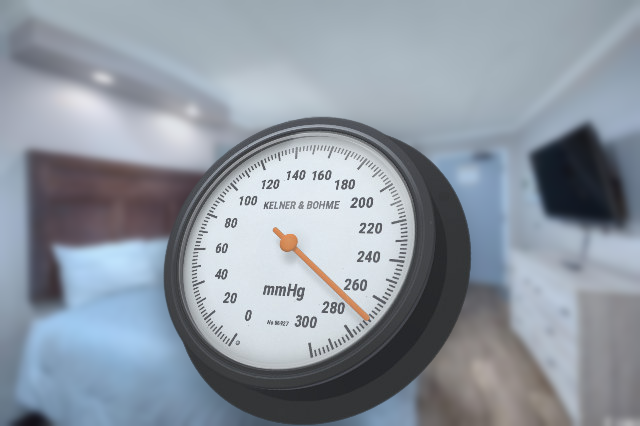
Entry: 270 mmHg
